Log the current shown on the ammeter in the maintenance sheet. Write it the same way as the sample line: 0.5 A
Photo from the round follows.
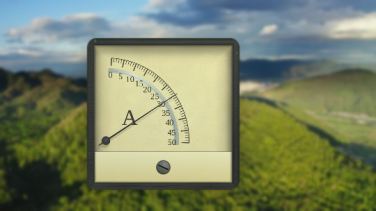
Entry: 30 A
